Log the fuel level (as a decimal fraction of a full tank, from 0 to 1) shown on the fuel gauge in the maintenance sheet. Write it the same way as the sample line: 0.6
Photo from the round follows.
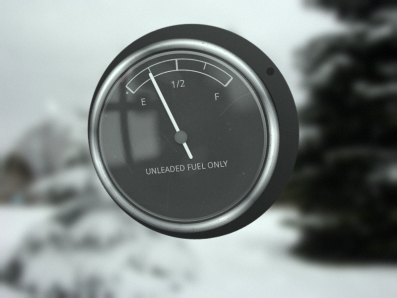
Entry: 0.25
